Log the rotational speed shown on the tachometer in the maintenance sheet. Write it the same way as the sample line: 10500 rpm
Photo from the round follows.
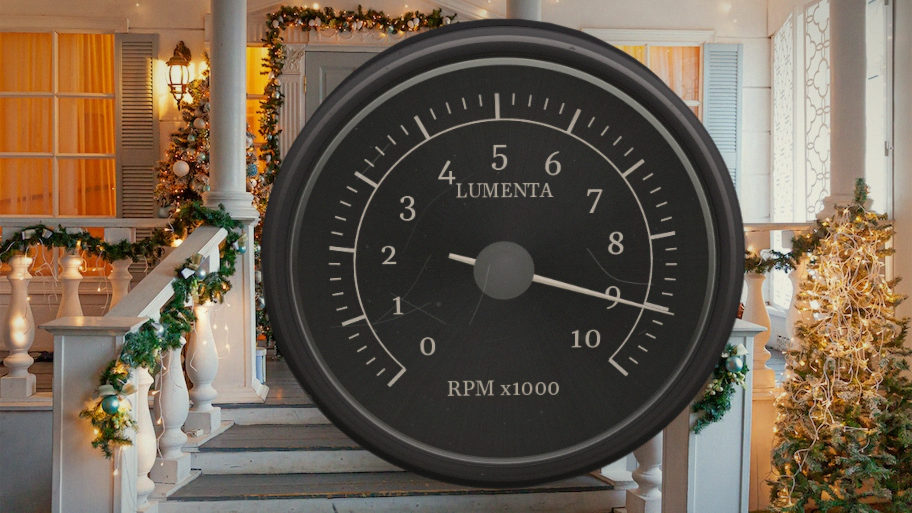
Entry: 9000 rpm
